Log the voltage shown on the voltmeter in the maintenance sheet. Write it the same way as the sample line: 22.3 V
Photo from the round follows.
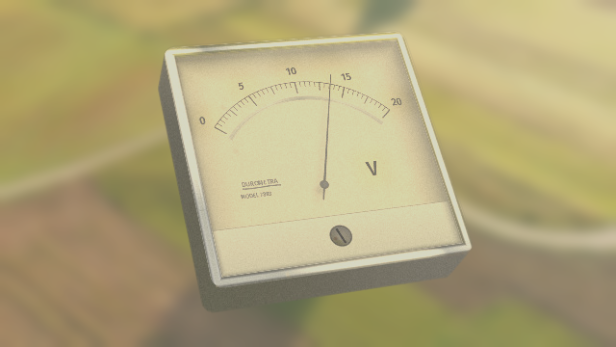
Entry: 13.5 V
